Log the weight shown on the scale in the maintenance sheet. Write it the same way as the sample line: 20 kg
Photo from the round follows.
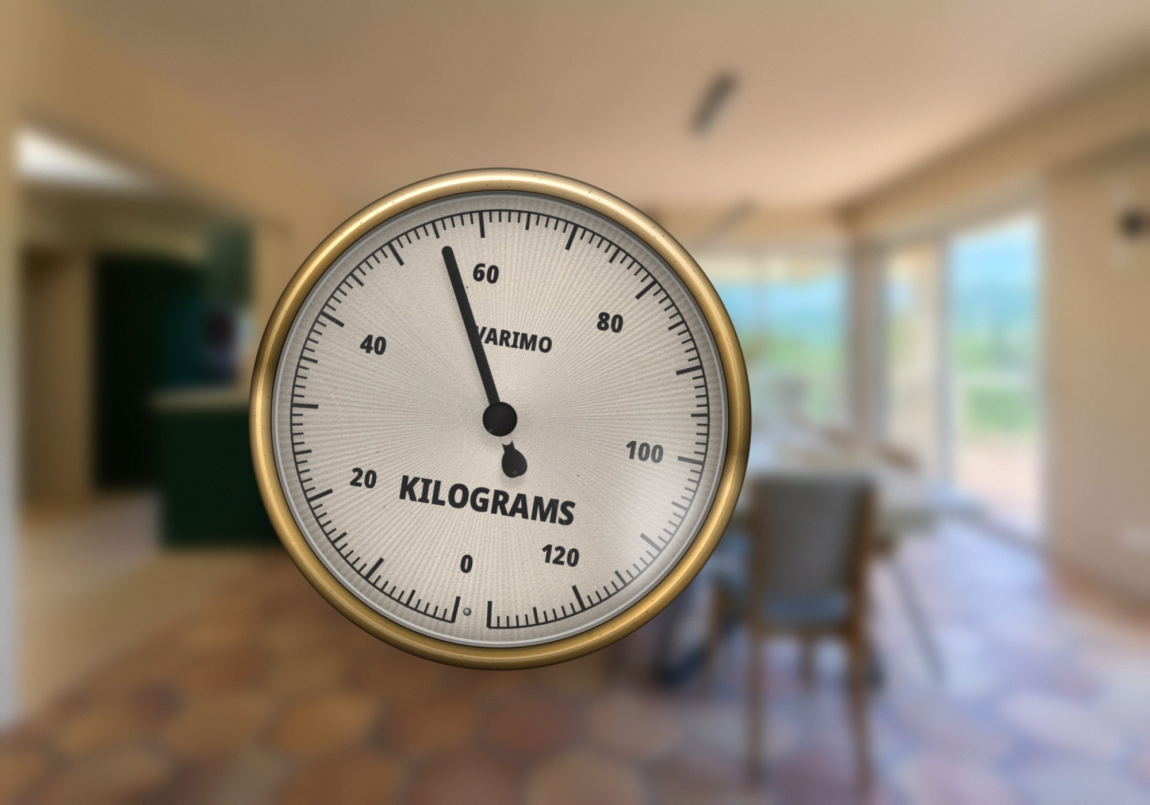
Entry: 55.5 kg
